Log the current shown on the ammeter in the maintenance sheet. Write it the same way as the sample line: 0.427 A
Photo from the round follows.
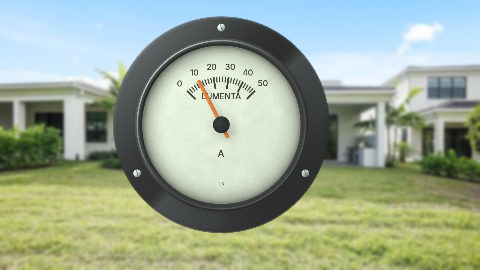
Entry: 10 A
